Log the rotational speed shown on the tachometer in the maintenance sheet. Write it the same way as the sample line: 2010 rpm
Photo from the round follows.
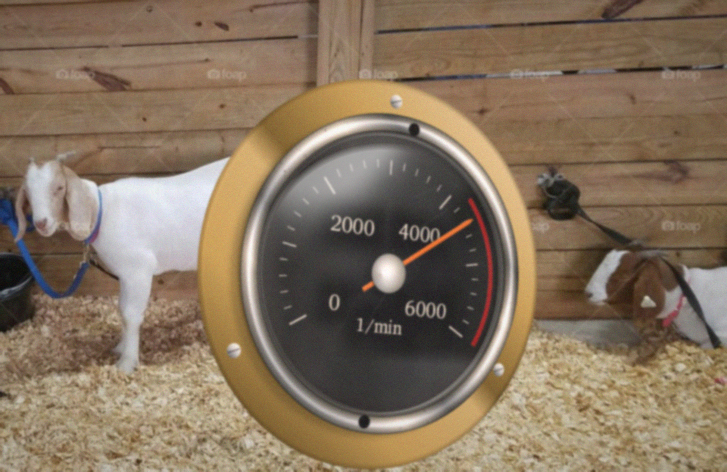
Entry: 4400 rpm
